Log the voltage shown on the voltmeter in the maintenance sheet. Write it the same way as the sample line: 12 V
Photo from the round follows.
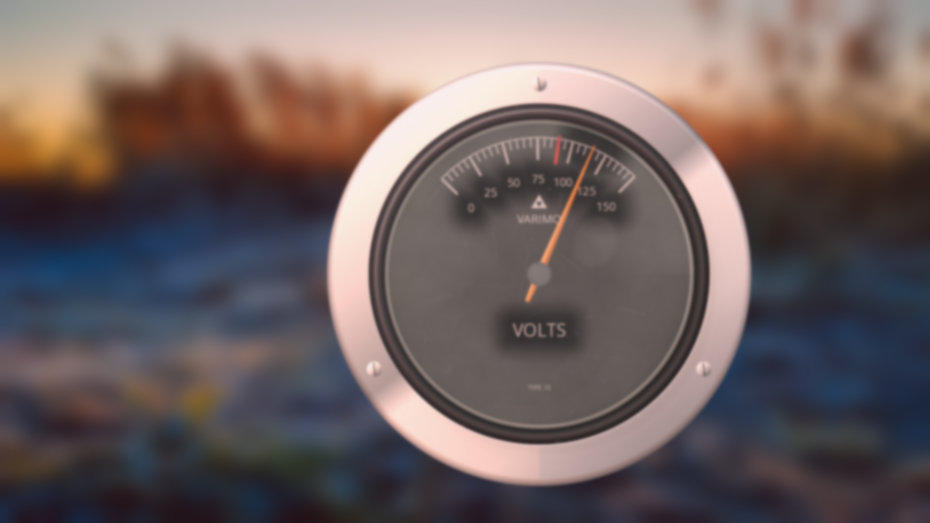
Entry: 115 V
